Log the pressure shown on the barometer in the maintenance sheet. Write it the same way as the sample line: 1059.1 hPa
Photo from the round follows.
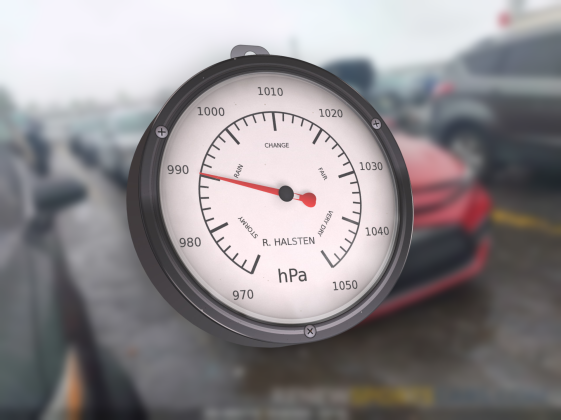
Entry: 990 hPa
